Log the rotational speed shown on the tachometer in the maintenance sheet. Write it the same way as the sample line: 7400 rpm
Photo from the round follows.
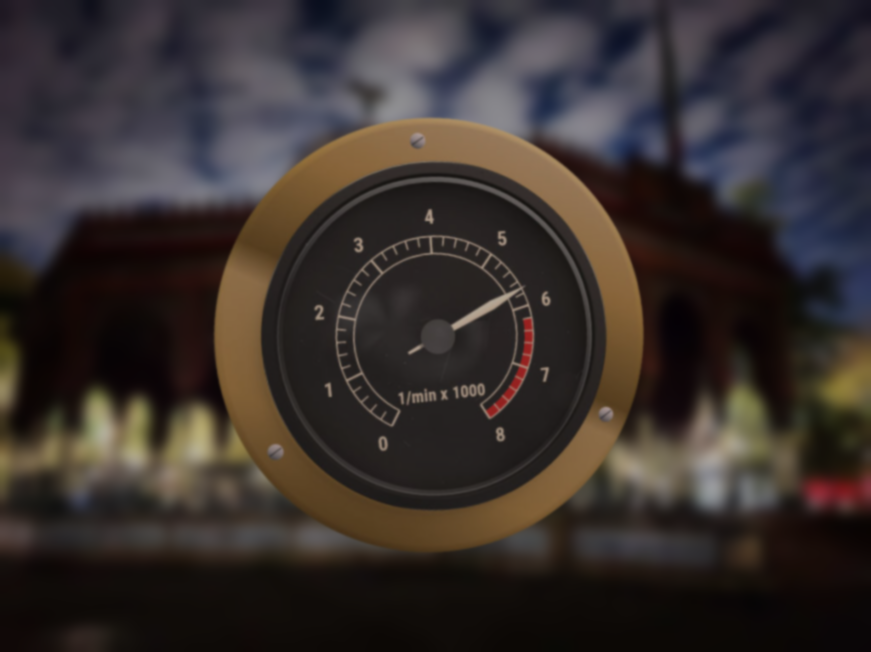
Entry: 5700 rpm
